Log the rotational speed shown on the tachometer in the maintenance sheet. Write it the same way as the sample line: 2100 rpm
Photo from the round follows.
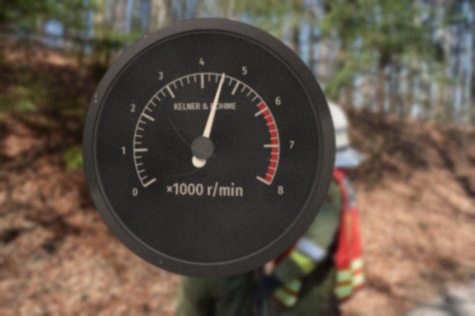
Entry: 4600 rpm
